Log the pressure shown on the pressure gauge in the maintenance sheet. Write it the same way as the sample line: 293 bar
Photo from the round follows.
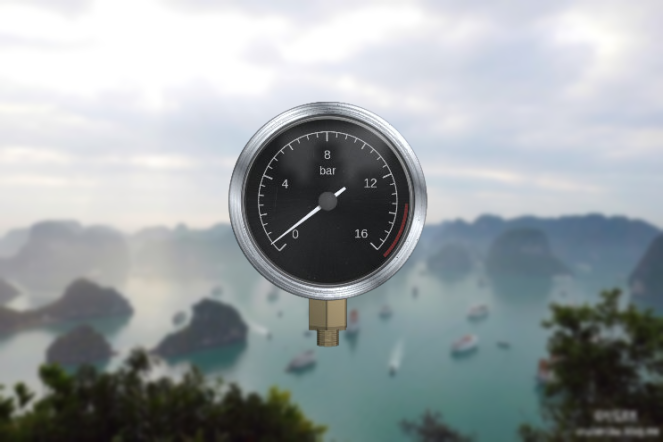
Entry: 0.5 bar
